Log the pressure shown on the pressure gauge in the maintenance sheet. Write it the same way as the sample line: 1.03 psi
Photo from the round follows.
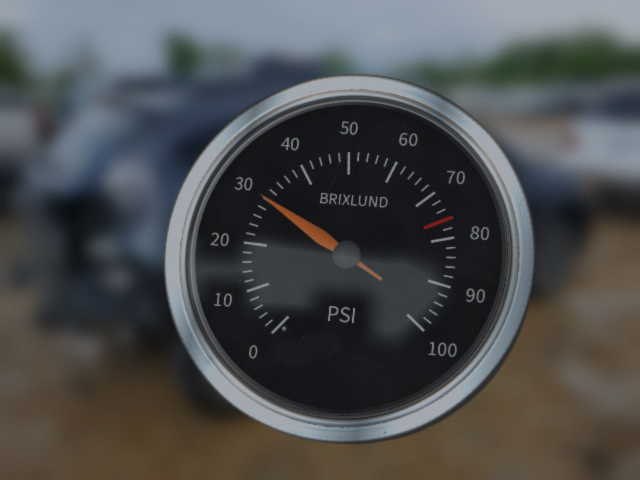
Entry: 30 psi
